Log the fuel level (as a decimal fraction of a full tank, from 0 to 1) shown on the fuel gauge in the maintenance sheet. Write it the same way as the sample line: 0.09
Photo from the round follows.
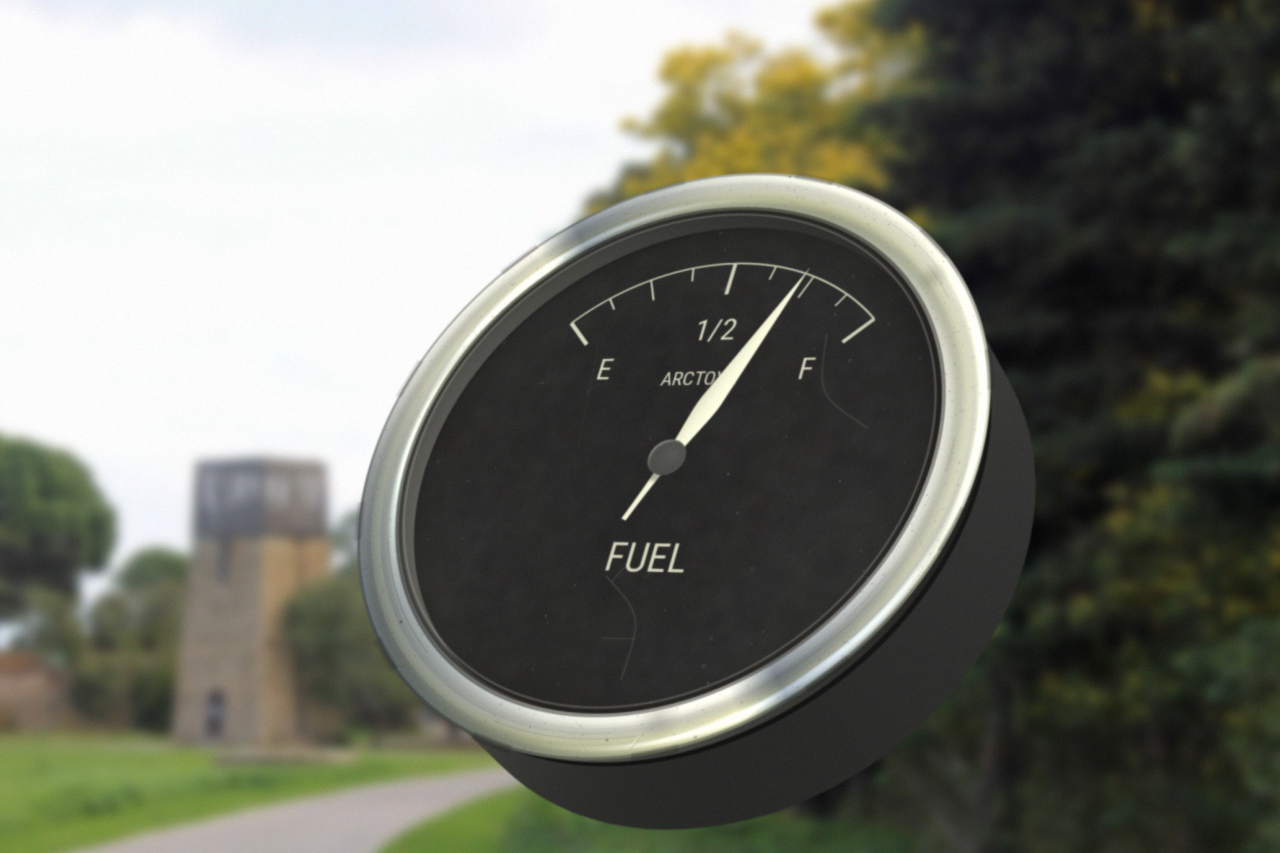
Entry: 0.75
